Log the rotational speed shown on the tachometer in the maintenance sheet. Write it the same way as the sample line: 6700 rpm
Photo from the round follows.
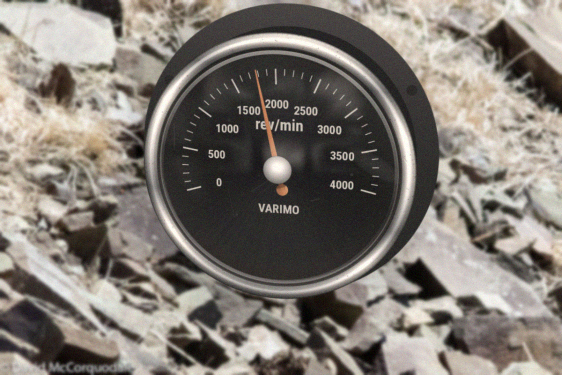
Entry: 1800 rpm
